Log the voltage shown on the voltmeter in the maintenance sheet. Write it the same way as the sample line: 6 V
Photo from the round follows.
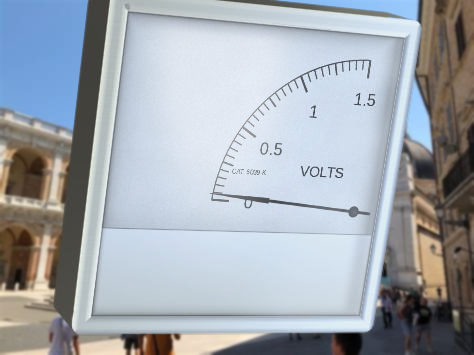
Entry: 0.05 V
